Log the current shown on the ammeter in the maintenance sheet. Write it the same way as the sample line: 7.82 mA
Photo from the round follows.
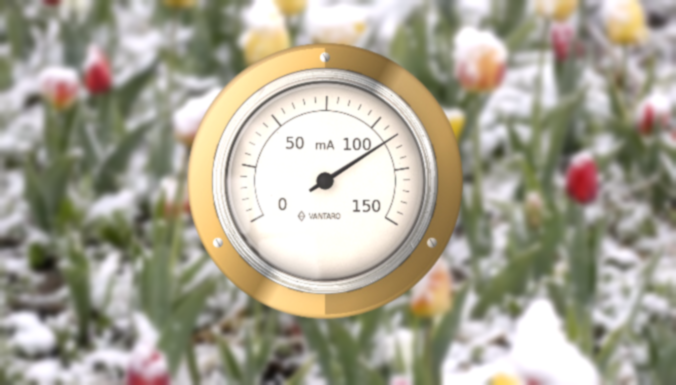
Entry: 110 mA
